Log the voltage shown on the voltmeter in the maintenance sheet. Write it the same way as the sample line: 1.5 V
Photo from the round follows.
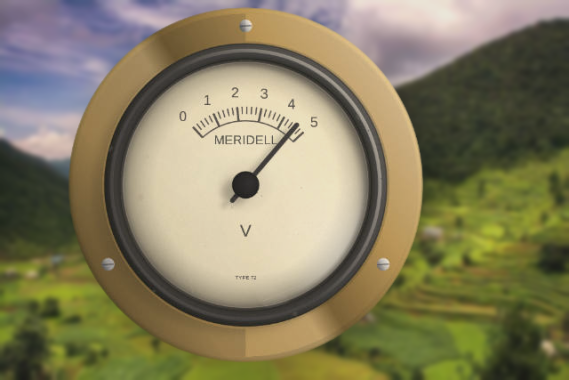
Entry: 4.6 V
